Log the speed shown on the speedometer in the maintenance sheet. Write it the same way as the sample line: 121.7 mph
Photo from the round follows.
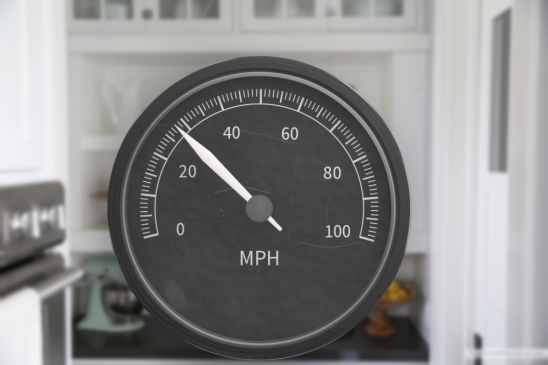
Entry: 28 mph
